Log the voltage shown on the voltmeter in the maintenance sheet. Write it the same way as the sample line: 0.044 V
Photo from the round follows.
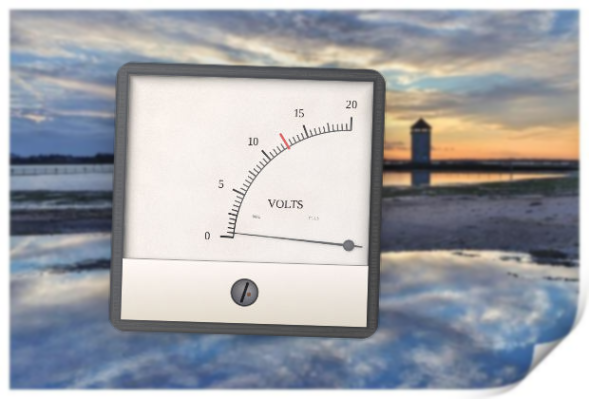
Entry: 0.5 V
